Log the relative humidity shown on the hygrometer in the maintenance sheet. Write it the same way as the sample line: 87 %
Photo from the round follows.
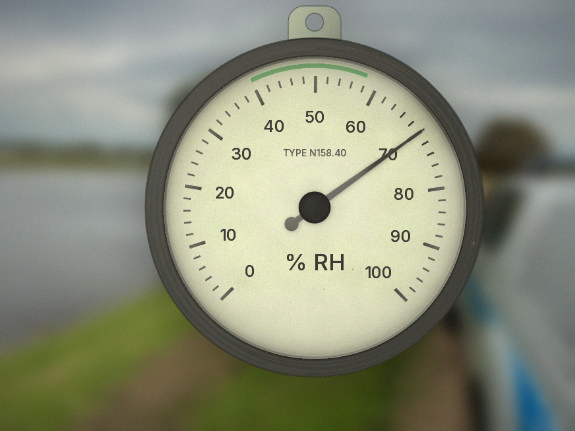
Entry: 70 %
